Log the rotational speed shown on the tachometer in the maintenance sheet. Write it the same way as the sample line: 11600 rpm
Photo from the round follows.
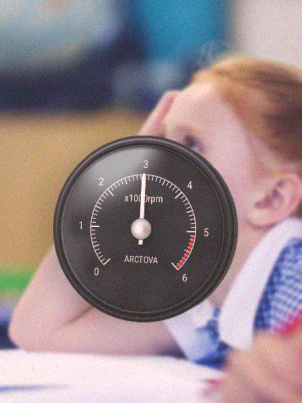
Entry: 3000 rpm
